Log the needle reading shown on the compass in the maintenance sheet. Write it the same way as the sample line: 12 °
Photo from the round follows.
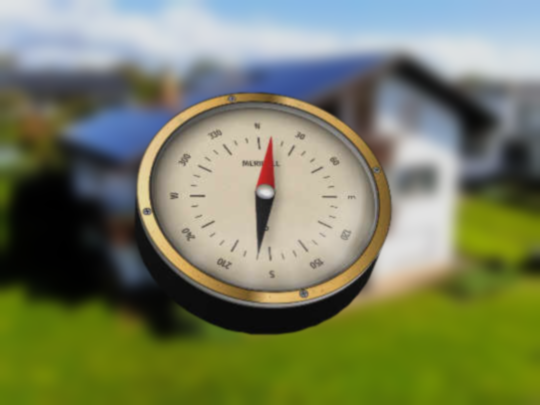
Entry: 10 °
